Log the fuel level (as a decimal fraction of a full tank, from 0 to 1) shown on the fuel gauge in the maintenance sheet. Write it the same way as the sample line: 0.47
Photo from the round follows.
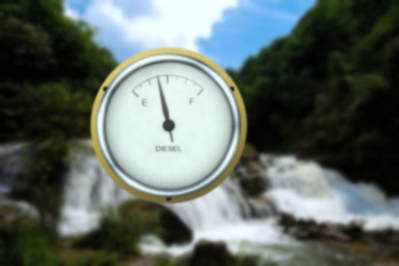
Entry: 0.375
